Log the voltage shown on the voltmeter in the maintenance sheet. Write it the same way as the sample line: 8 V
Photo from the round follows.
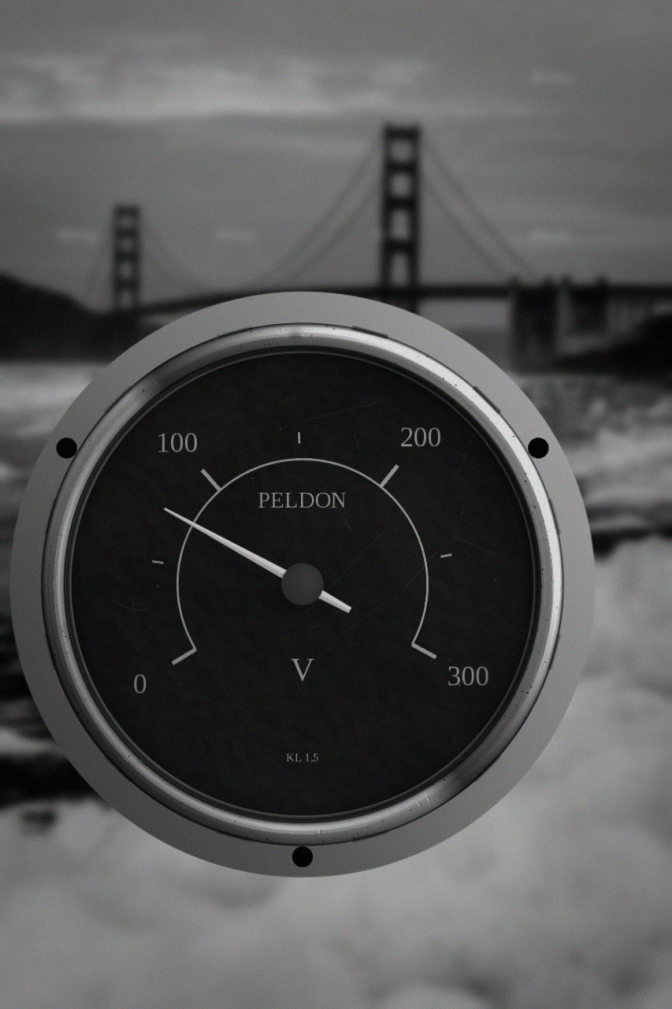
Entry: 75 V
